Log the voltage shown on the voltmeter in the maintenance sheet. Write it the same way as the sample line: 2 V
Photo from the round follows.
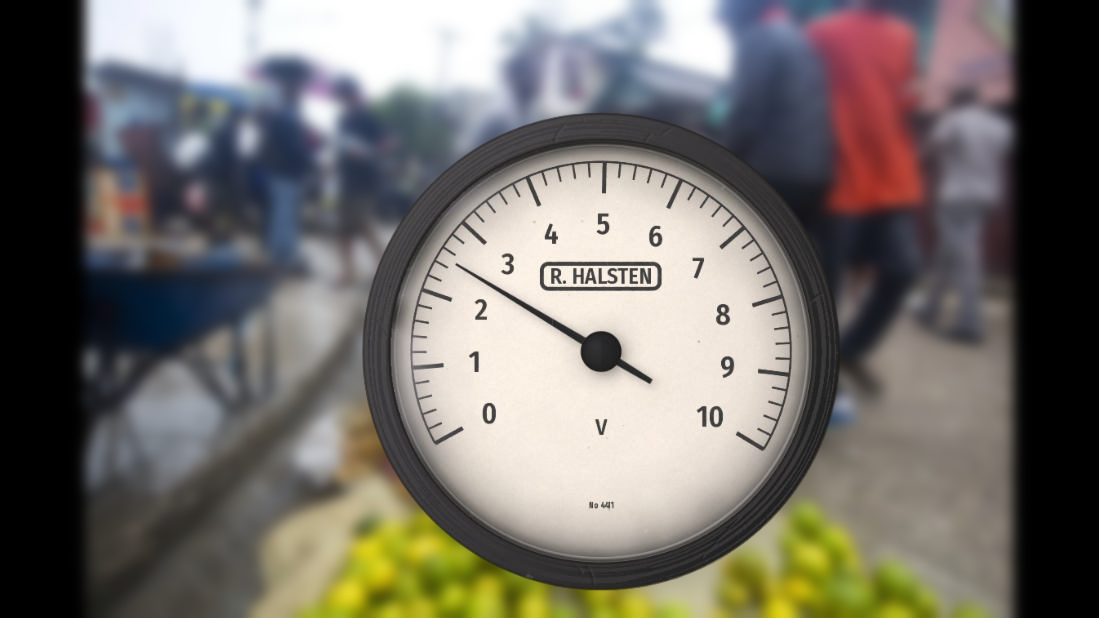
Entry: 2.5 V
